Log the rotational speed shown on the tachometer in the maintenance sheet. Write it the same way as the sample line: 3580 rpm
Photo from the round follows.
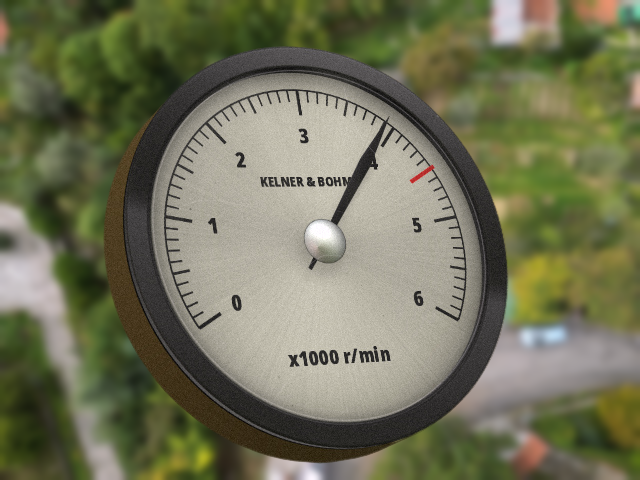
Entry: 3900 rpm
